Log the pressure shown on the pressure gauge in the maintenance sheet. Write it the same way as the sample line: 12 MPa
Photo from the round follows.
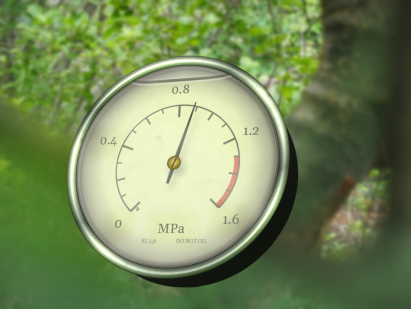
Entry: 0.9 MPa
